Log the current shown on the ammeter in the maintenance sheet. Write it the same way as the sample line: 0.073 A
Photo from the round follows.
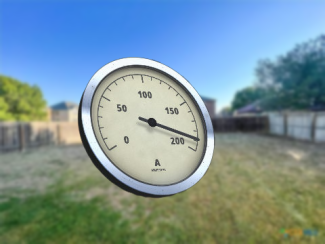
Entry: 190 A
